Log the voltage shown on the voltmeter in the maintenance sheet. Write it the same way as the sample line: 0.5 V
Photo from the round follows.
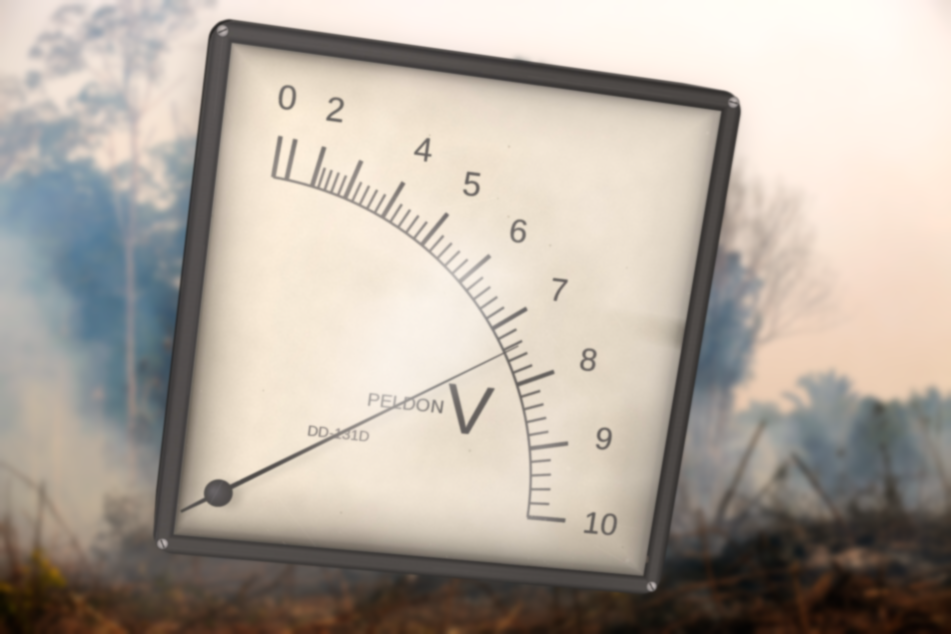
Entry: 7.4 V
